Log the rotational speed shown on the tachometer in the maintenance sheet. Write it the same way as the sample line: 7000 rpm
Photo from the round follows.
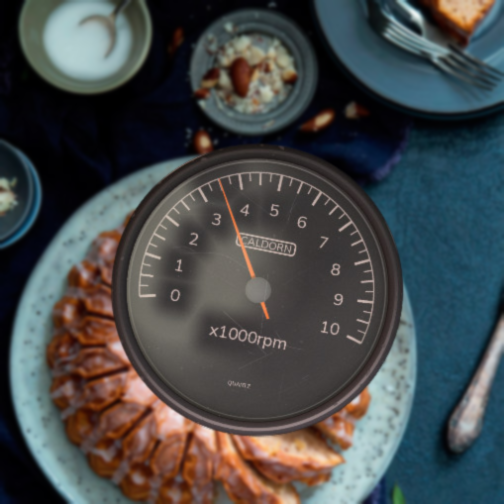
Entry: 3500 rpm
